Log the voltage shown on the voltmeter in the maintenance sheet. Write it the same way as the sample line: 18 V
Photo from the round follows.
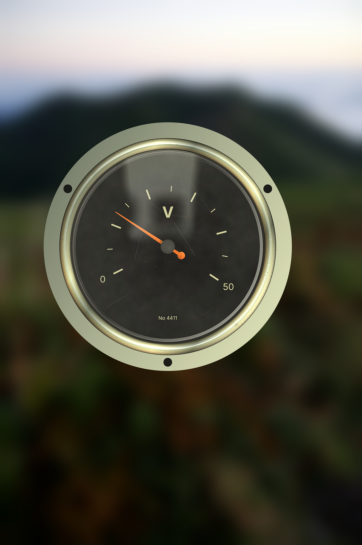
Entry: 12.5 V
